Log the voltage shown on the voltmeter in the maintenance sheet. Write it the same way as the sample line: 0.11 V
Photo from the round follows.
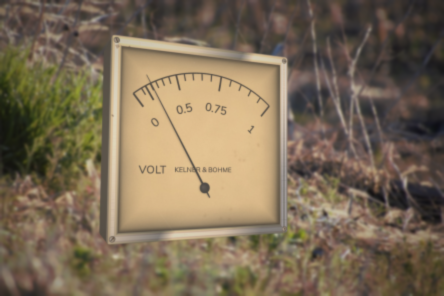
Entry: 0.3 V
